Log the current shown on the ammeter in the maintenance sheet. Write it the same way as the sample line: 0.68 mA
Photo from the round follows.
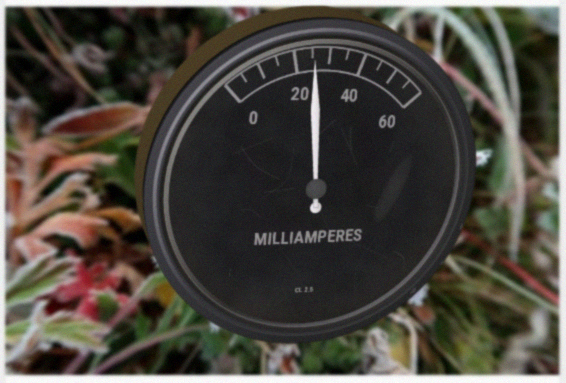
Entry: 25 mA
